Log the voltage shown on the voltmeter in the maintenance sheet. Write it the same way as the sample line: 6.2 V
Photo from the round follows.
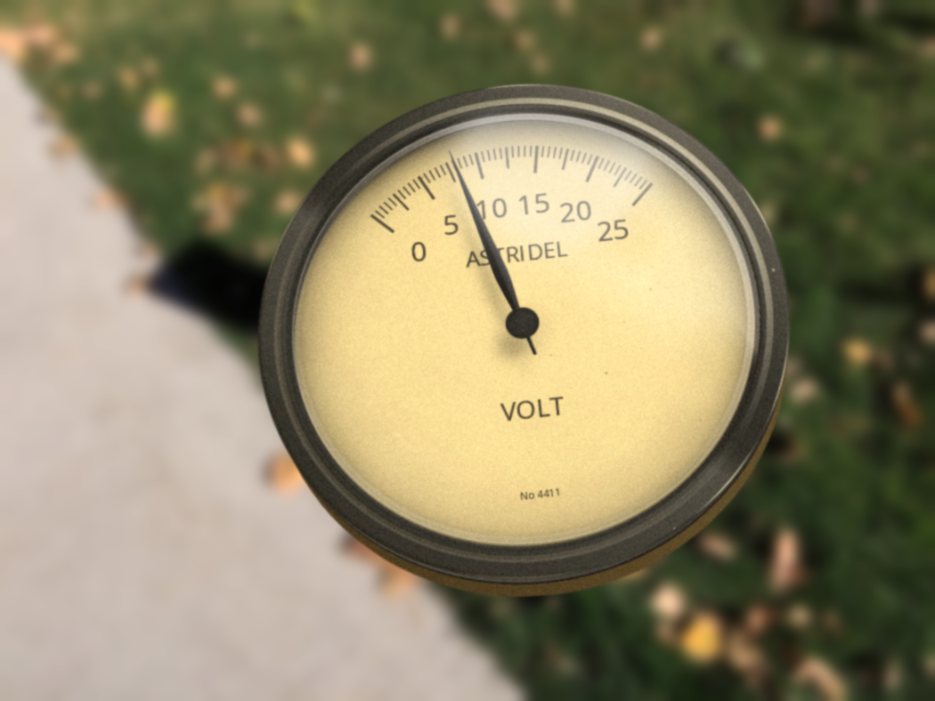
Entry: 8 V
